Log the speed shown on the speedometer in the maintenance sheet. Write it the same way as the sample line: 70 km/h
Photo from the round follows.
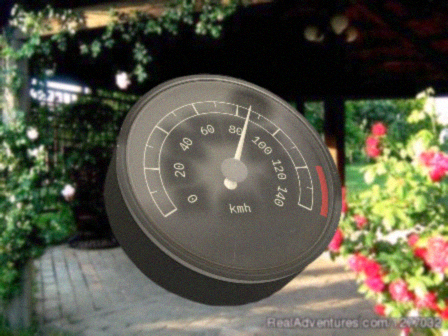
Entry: 85 km/h
